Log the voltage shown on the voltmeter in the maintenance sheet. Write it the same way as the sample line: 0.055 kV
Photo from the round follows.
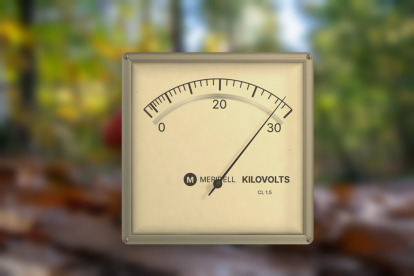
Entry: 28.5 kV
